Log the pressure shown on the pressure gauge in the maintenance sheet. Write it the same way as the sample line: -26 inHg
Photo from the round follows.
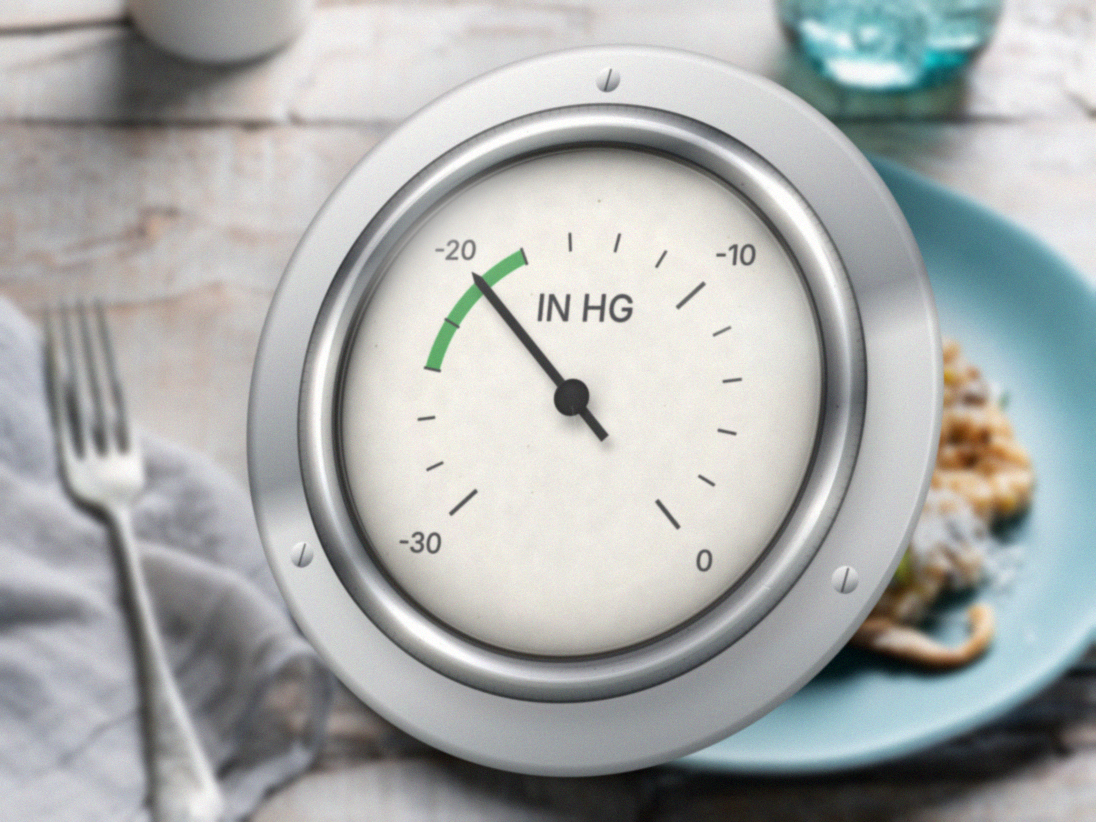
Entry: -20 inHg
